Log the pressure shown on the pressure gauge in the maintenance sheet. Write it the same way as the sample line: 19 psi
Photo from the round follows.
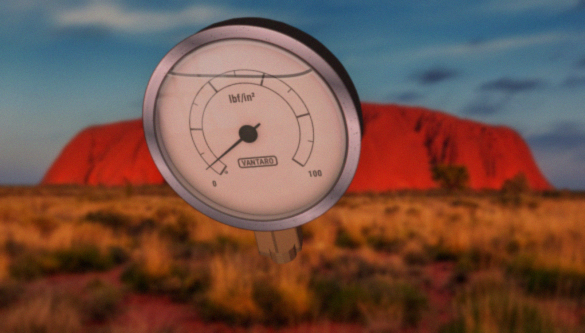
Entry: 5 psi
